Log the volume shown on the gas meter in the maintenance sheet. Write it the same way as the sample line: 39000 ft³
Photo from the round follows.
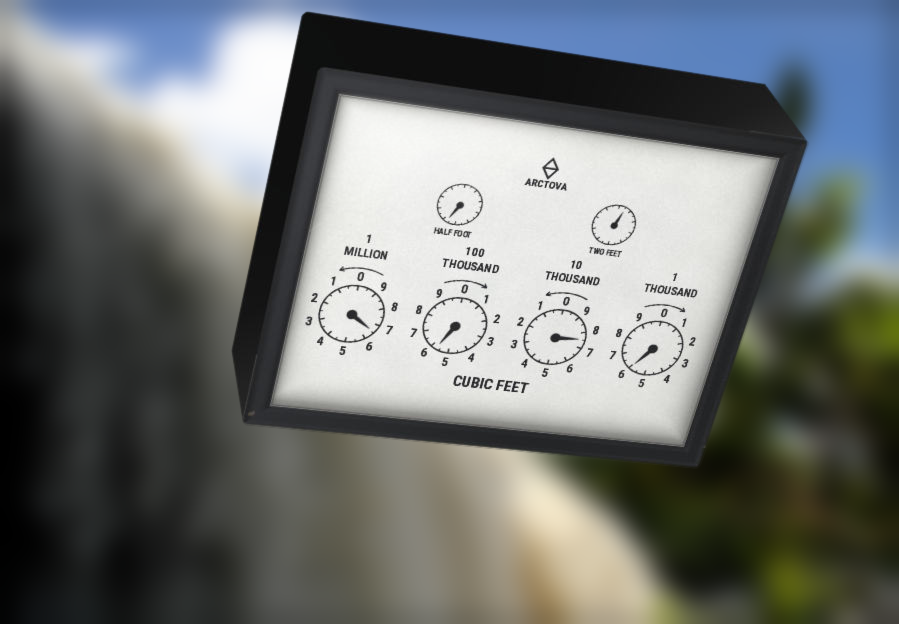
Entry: 657600 ft³
